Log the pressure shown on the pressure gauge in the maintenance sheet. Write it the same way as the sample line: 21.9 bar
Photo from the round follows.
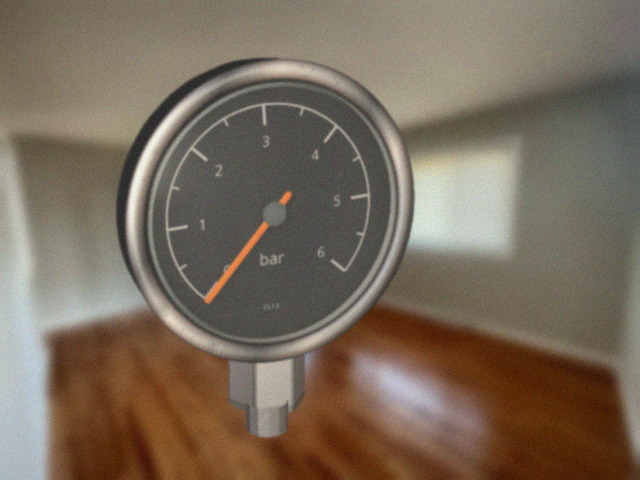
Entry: 0 bar
